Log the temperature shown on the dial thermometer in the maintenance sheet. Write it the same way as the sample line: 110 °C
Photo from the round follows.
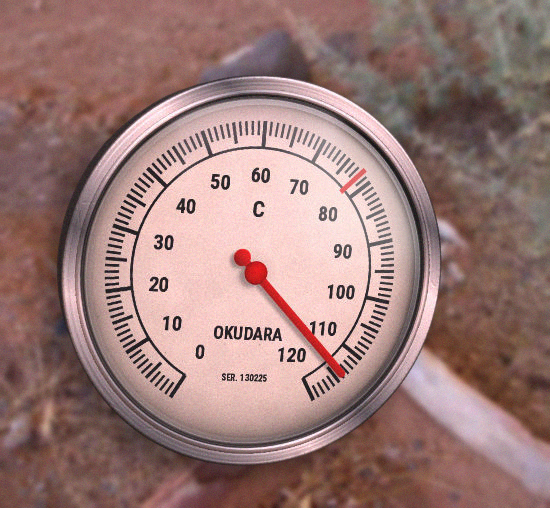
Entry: 114 °C
